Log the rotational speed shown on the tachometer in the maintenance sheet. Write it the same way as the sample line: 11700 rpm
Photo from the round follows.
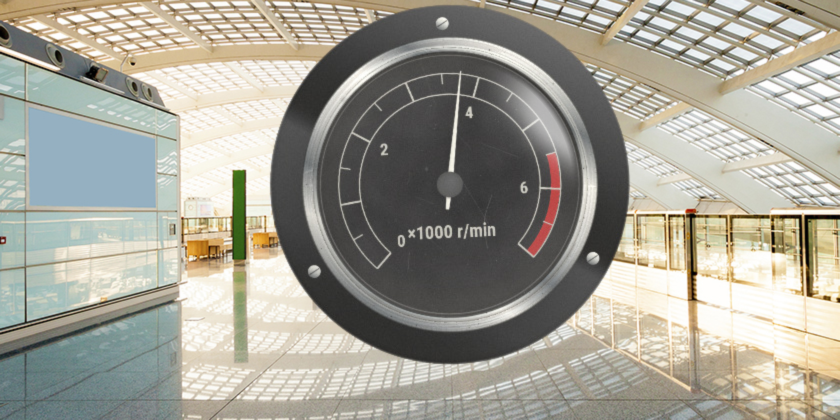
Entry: 3750 rpm
